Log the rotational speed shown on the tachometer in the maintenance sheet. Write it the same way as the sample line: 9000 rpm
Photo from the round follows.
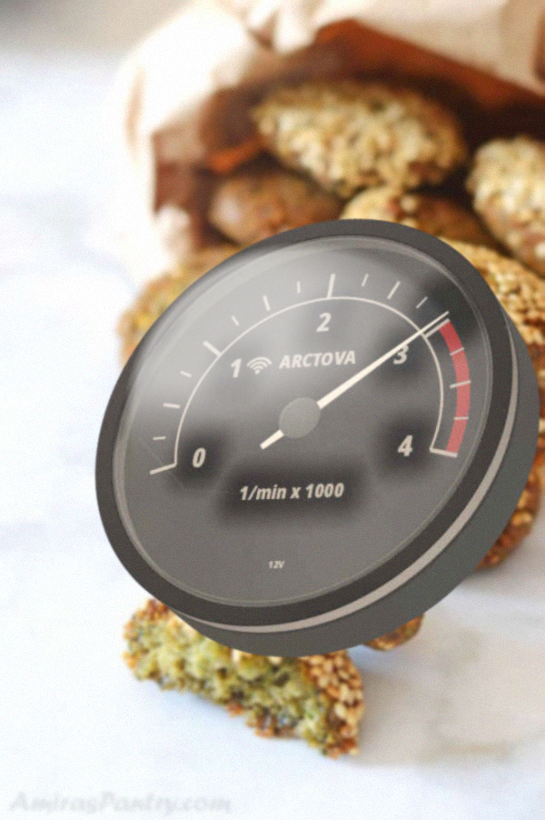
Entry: 3000 rpm
